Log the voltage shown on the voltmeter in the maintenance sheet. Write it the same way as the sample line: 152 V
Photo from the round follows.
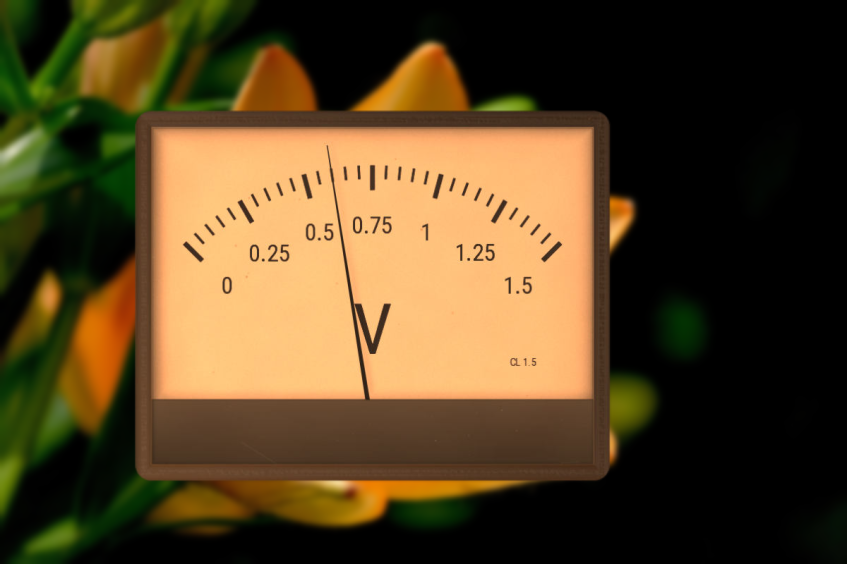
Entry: 0.6 V
